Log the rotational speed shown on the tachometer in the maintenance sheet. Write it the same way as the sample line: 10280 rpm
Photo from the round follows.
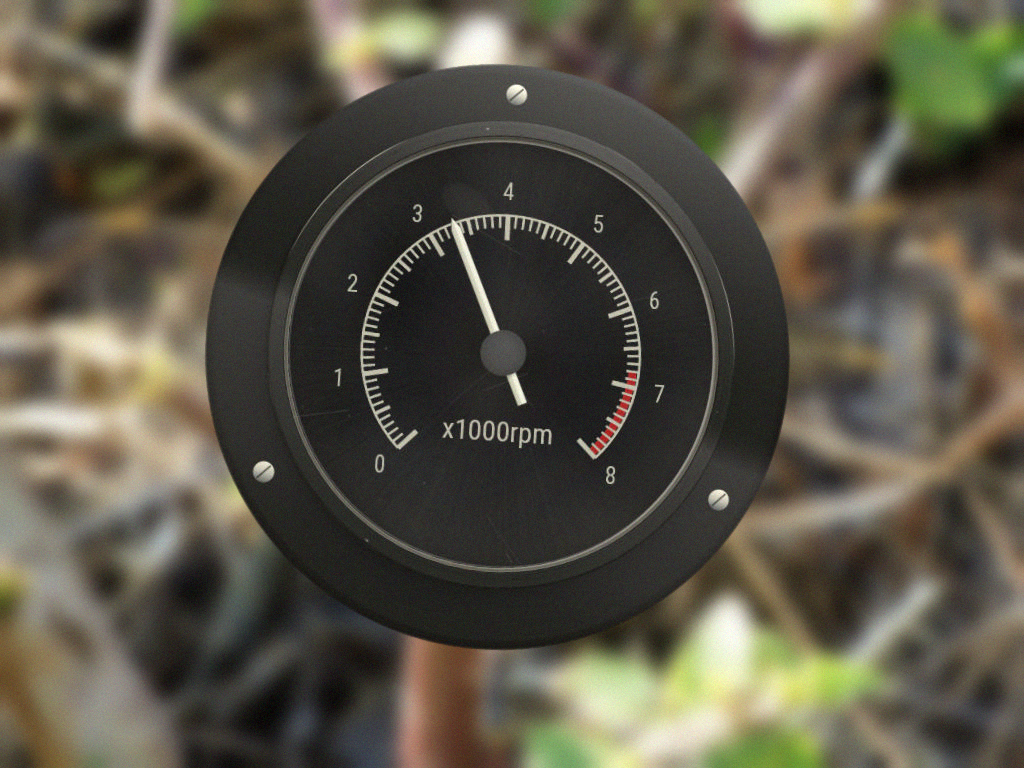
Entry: 3300 rpm
